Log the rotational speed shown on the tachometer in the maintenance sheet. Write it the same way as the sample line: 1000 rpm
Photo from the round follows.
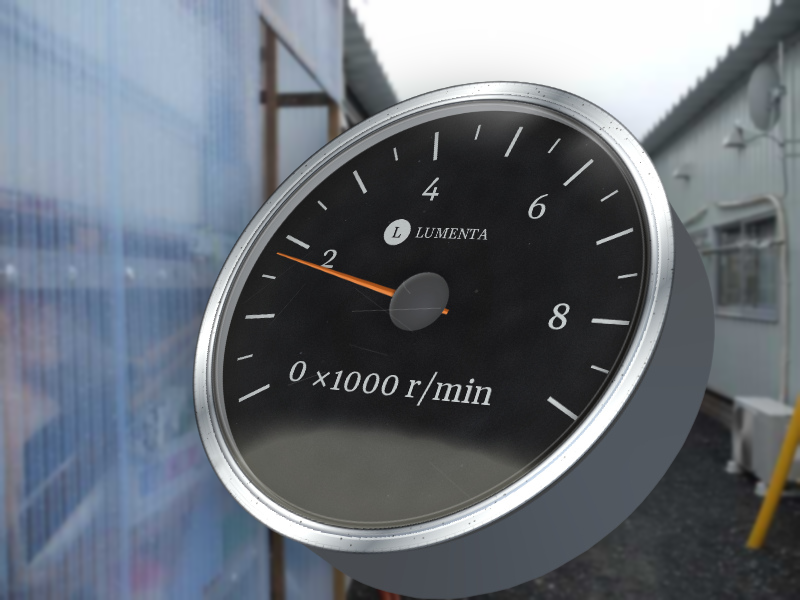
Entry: 1750 rpm
